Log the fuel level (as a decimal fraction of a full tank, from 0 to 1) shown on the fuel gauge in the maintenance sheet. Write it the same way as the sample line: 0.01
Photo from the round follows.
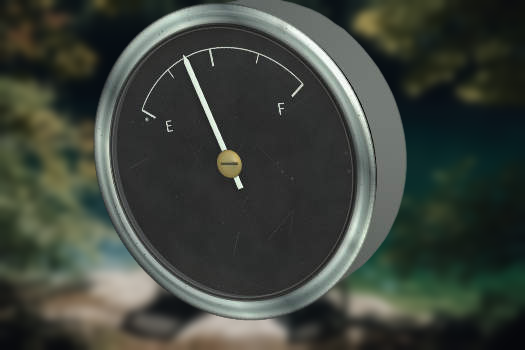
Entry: 0.375
